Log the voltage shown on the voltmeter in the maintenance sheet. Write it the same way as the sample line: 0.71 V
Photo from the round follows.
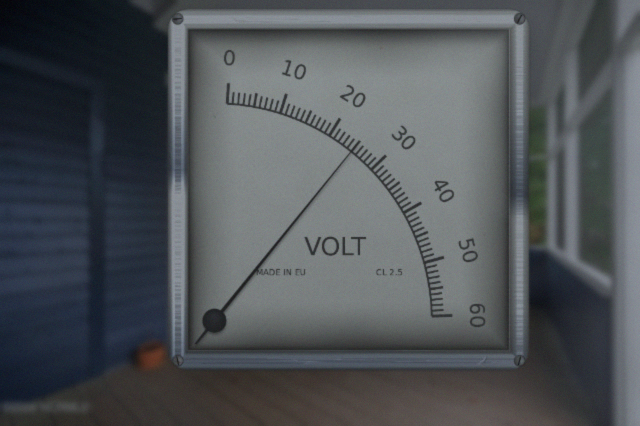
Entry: 25 V
